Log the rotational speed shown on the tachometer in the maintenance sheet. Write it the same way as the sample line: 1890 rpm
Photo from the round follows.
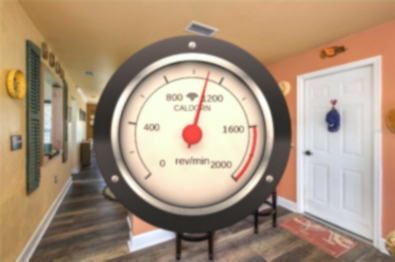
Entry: 1100 rpm
